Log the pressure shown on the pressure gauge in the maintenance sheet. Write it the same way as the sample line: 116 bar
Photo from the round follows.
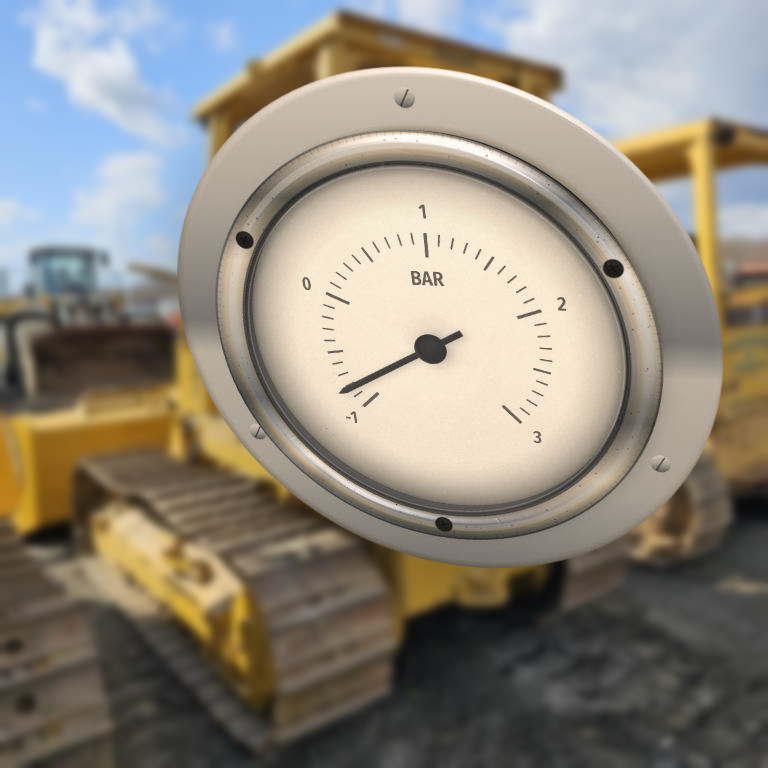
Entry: -0.8 bar
